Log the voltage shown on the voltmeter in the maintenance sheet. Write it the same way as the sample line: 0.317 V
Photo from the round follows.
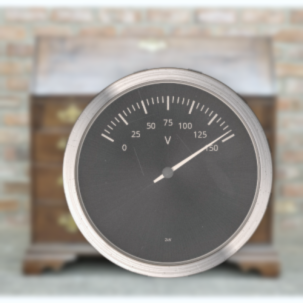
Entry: 145 V
